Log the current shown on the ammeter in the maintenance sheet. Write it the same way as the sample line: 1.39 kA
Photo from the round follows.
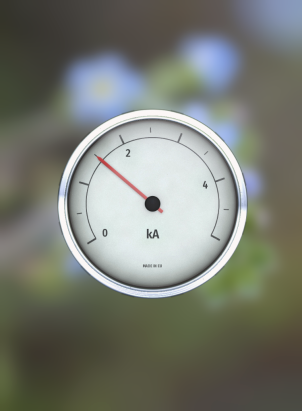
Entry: 1.5 kA
